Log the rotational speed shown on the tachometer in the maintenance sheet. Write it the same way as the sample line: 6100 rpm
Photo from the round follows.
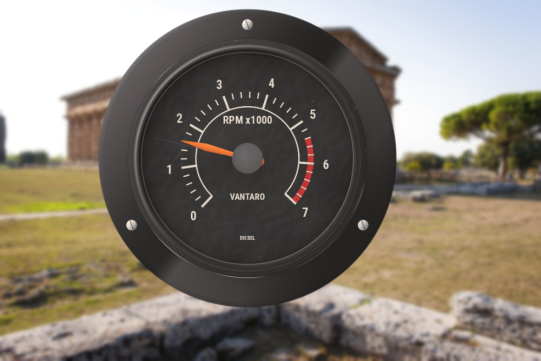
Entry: 1600 rpm
